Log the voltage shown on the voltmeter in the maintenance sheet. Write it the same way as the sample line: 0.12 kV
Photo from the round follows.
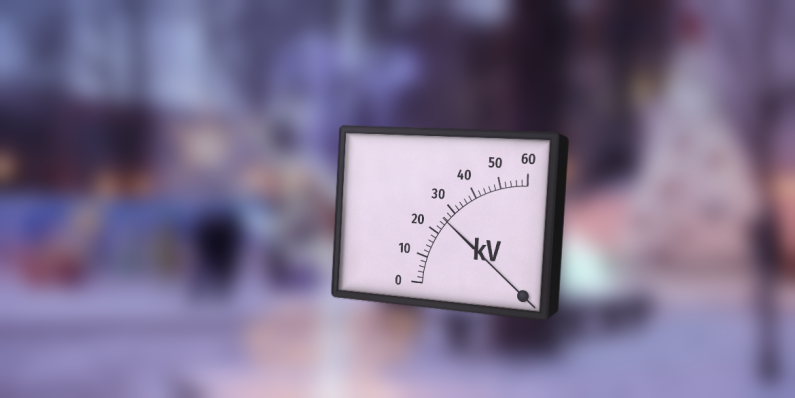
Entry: 26 kV
